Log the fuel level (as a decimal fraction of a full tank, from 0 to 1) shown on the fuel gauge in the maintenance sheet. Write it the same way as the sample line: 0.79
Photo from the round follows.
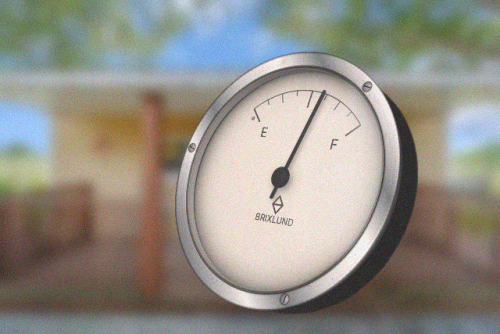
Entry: 0.625
